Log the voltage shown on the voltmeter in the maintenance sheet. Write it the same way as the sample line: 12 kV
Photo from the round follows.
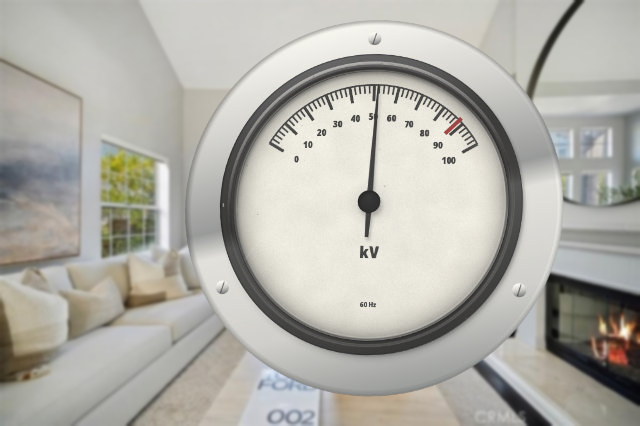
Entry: 52 kV
